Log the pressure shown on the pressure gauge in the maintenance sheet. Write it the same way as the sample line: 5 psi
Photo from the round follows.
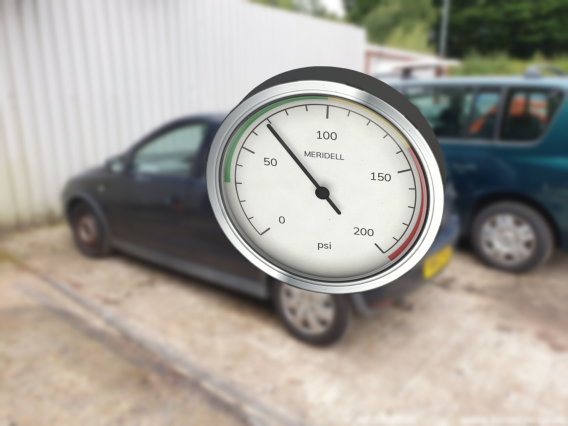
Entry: 70 psi
